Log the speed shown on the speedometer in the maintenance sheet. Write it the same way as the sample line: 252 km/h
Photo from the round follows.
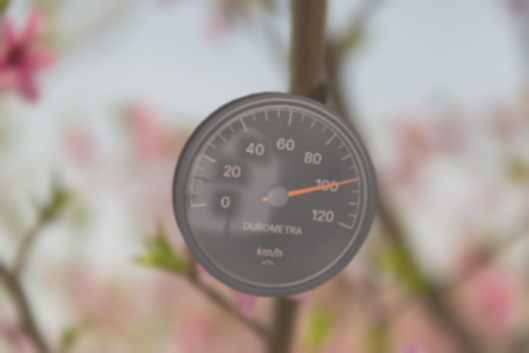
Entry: 100 km/h
